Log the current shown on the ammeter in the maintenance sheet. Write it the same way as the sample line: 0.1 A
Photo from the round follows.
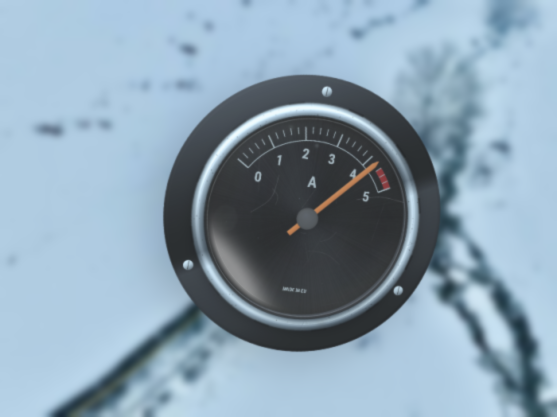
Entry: 4.2 A
